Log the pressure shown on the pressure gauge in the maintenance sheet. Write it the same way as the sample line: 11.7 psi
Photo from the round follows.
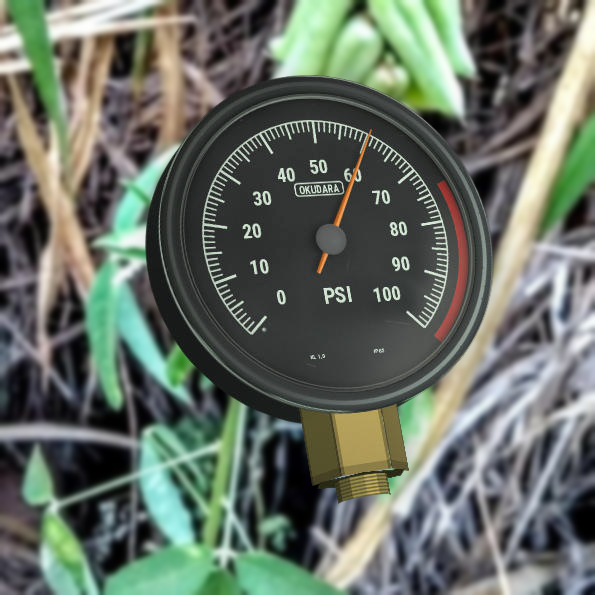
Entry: 60 psi
